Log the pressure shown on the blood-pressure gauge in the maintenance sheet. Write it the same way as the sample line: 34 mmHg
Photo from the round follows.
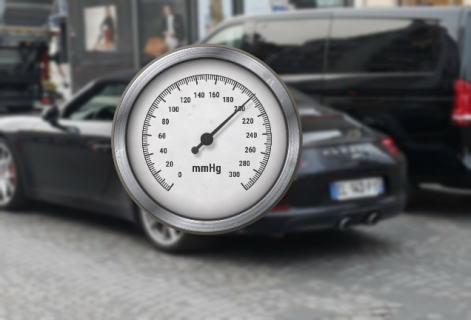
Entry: 200 mmHg
